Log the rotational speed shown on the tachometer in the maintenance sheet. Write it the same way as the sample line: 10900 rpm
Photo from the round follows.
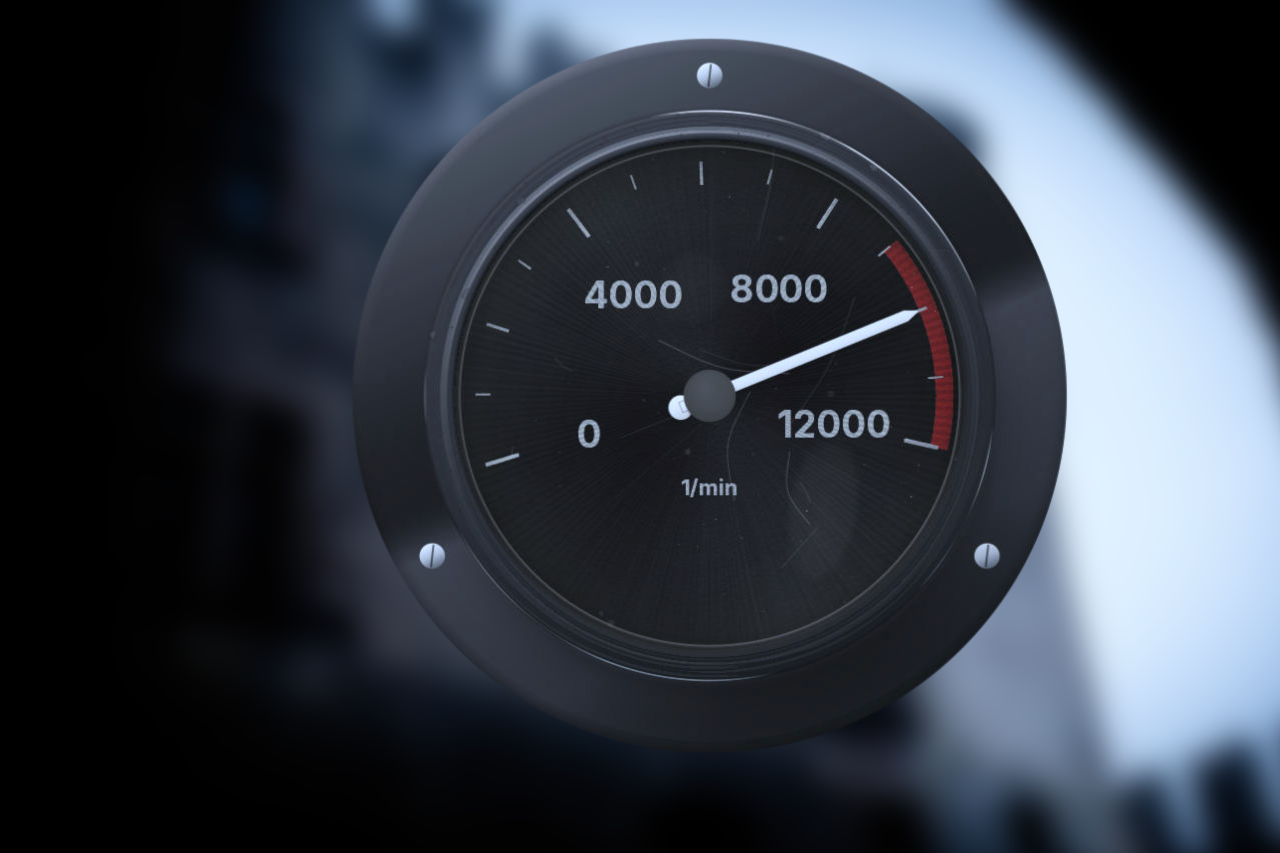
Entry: 10000 rpm
